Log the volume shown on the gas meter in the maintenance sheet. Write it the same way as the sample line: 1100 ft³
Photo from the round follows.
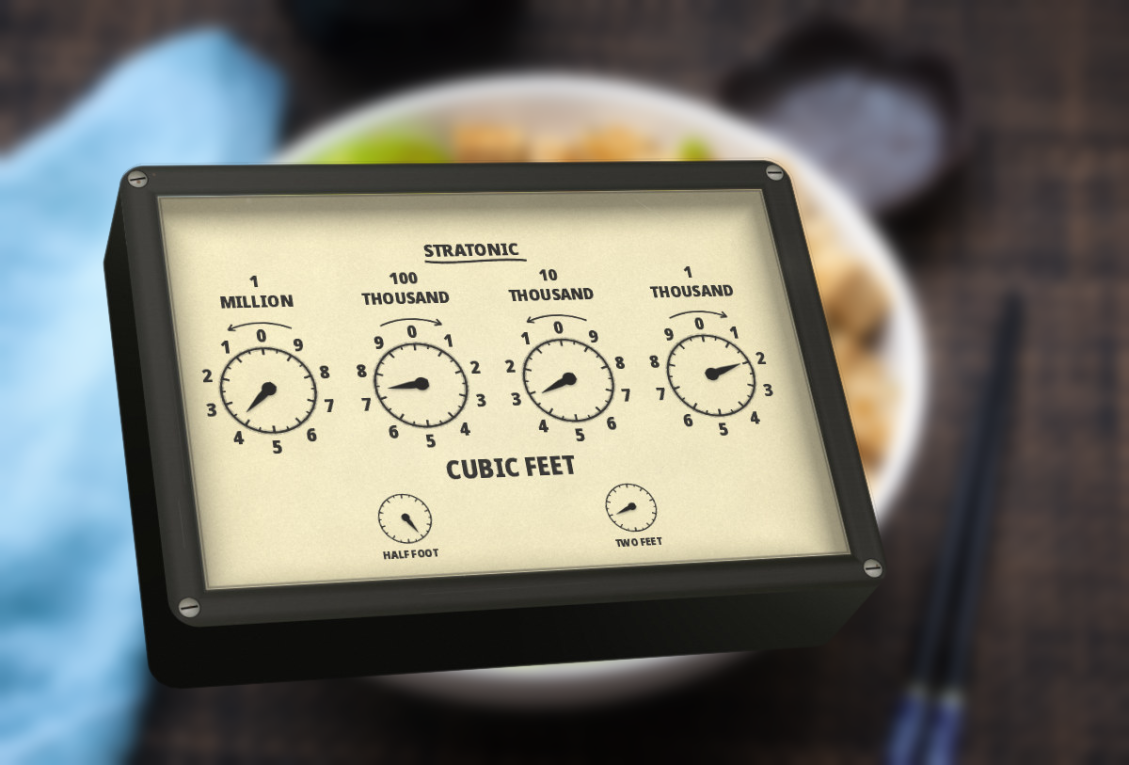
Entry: 373200 ft³
